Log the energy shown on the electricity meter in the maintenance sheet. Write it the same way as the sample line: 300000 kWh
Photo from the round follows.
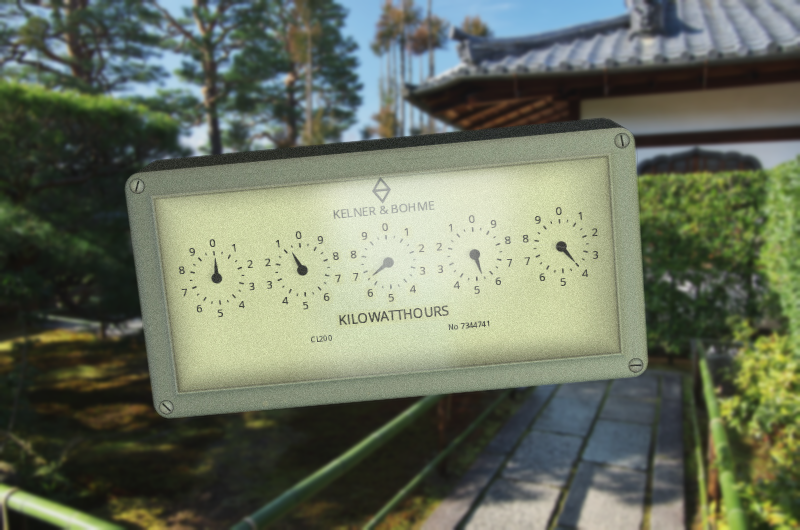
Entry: 654 kWh
